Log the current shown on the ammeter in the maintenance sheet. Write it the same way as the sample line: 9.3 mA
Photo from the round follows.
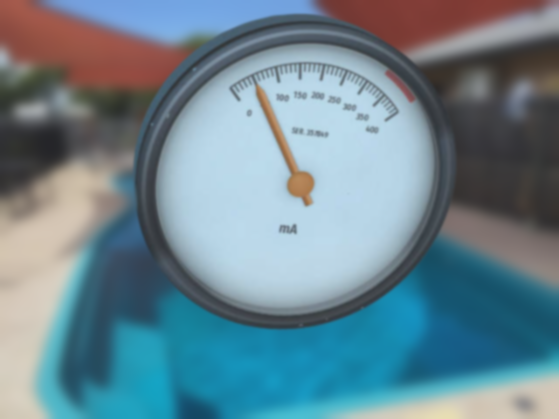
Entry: 50 mA
